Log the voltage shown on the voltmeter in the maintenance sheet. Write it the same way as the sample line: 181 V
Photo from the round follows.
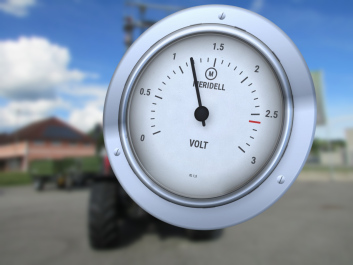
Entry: 1.2 V
